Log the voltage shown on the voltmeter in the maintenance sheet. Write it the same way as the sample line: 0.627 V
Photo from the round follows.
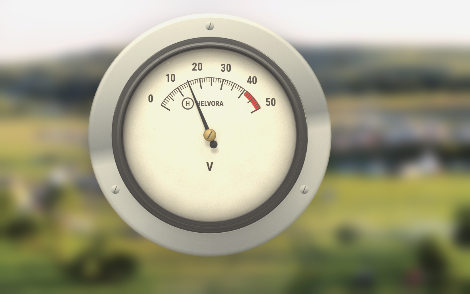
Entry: 15 V
